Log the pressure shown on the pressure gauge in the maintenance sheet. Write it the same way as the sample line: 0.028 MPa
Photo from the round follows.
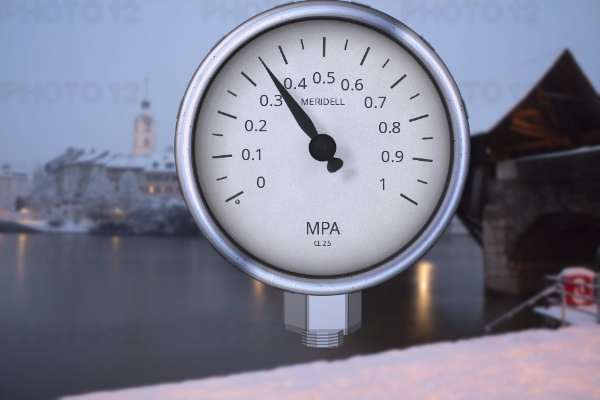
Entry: 0.35 MPa
